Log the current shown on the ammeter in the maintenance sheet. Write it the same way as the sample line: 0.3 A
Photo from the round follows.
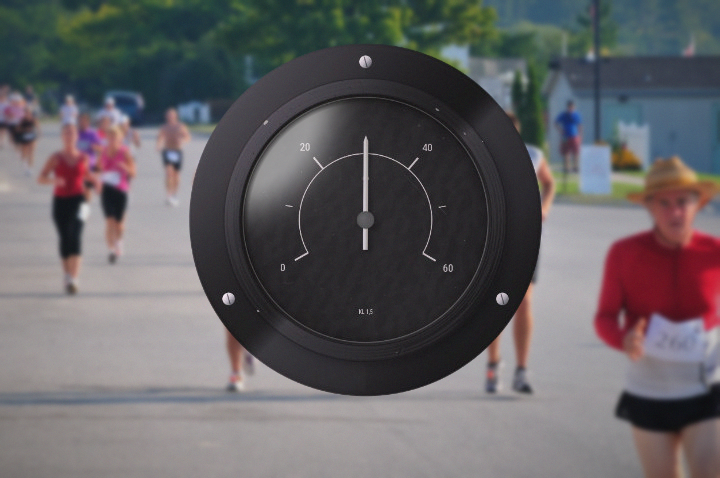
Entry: 30 A
